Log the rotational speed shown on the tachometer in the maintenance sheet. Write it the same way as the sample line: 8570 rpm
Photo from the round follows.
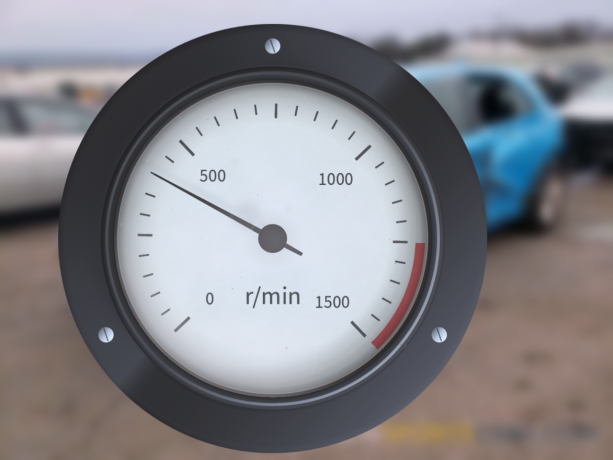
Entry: 400 rpm
